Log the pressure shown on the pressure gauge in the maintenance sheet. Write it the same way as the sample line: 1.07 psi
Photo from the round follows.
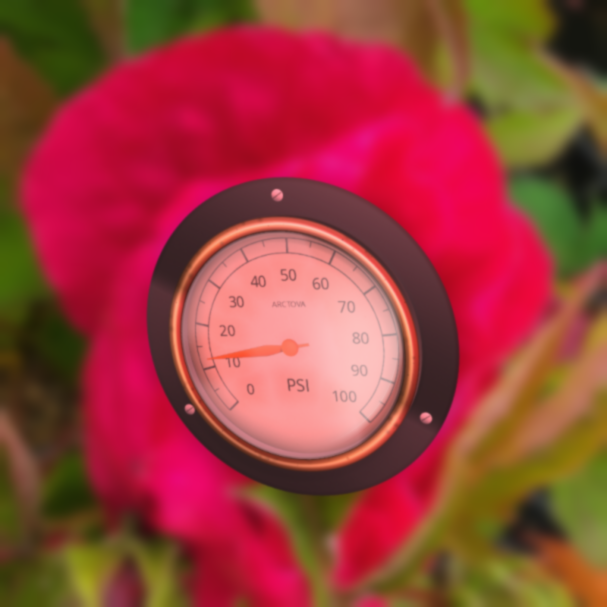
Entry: 12.5 psi
